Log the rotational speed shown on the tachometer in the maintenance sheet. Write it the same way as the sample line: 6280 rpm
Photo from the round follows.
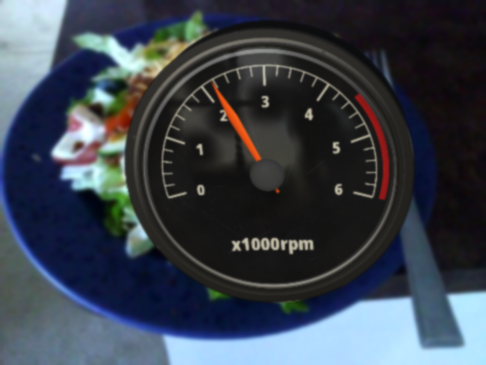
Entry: 2200 rpm
